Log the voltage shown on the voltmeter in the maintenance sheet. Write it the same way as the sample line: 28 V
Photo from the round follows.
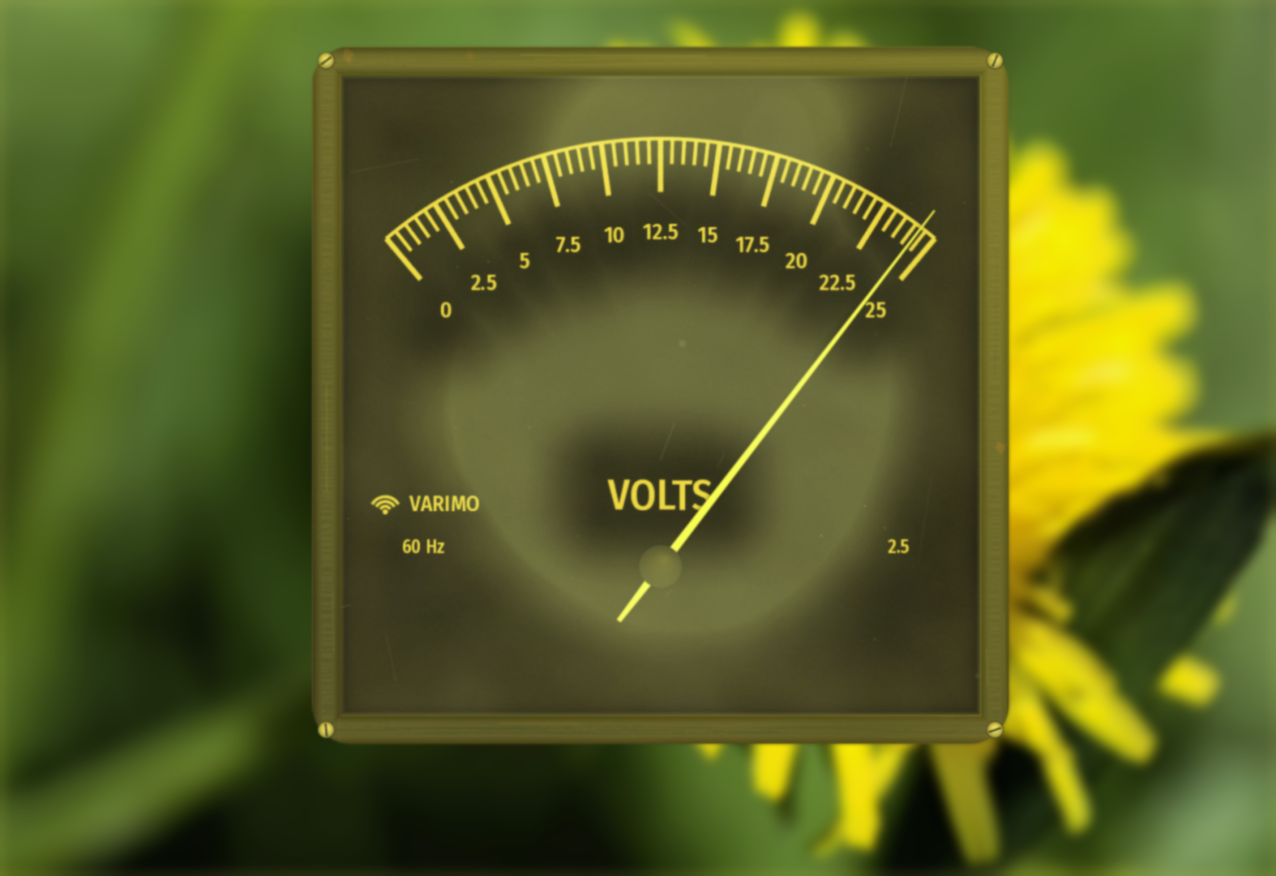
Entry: 24.25 V
